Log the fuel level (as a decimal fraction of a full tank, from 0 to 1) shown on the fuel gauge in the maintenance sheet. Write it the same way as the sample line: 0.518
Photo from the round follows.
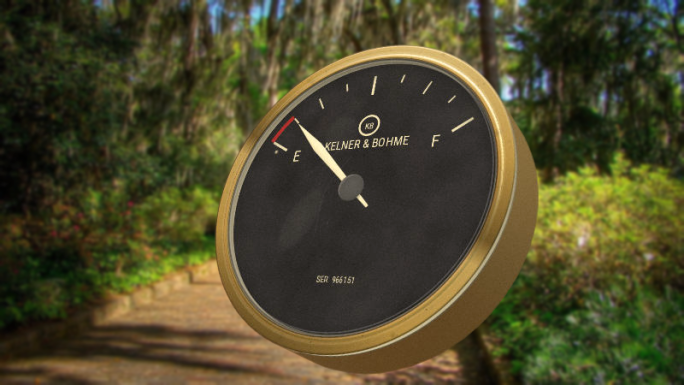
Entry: 0.125
